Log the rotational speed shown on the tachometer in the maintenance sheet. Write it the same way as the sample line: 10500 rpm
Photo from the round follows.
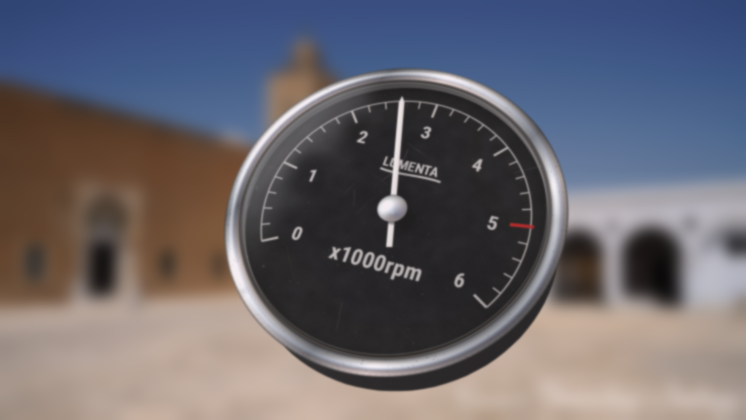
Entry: 2600 rpm
